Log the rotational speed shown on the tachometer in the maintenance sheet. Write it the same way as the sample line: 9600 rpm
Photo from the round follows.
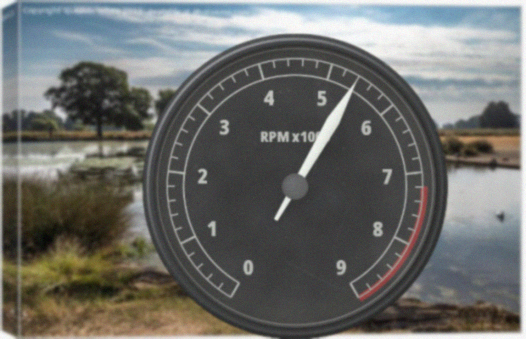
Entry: 5400 rpm
